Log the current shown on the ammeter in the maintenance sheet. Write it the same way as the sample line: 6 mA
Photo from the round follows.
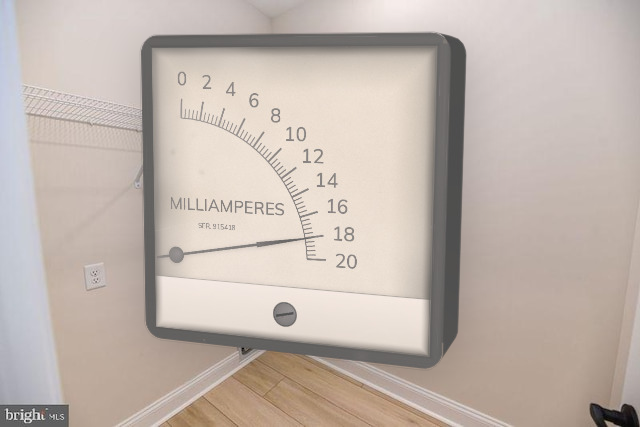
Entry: 18 mA
